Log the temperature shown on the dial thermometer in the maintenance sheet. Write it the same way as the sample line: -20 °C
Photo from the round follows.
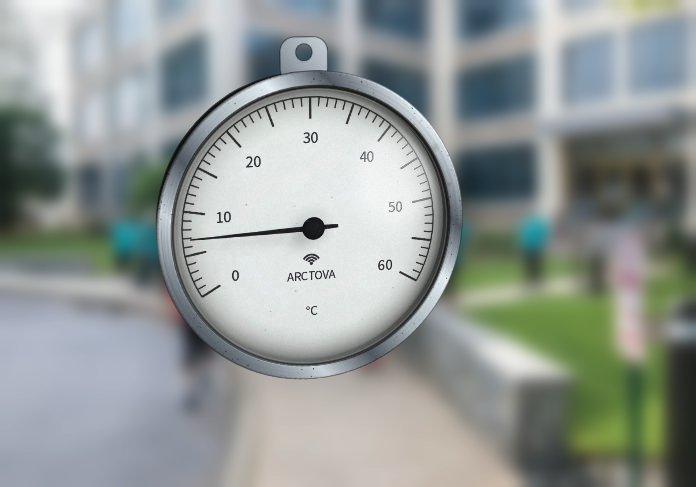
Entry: 7 °C
